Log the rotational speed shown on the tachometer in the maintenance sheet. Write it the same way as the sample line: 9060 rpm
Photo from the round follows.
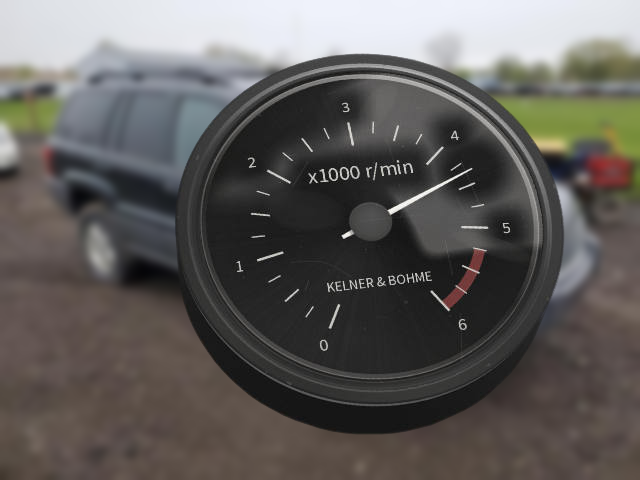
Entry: 4375 rpm
